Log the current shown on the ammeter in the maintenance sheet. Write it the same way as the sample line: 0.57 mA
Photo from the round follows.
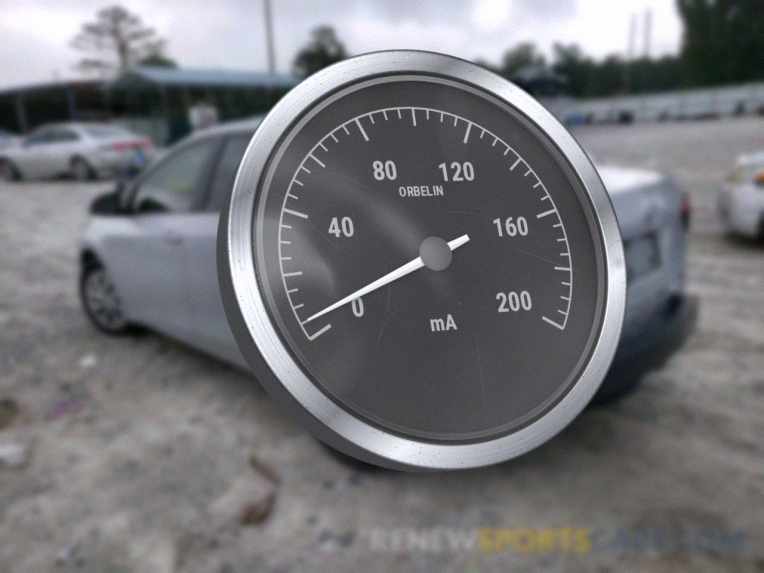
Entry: 5 mA
